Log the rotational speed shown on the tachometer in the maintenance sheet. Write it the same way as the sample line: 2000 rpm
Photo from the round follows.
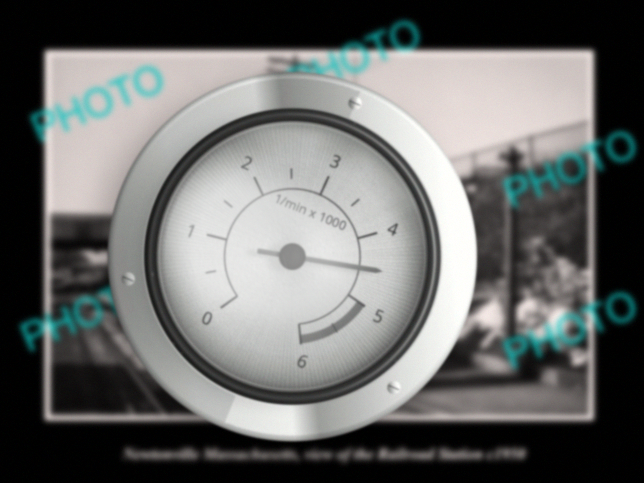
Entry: 4500 rpm
